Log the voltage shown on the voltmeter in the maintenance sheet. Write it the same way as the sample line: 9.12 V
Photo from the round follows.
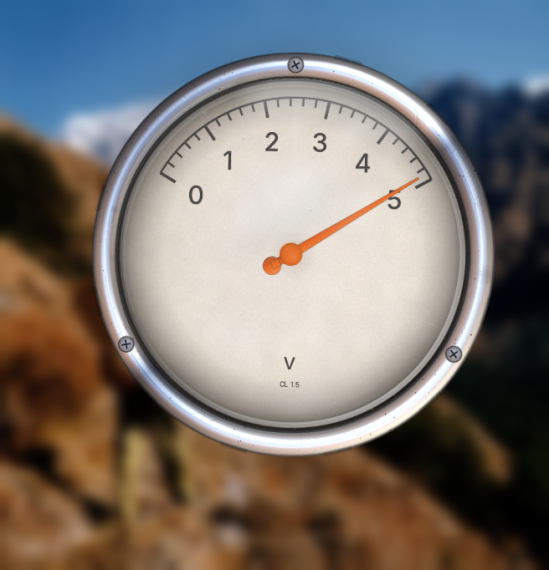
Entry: 4.9 V
